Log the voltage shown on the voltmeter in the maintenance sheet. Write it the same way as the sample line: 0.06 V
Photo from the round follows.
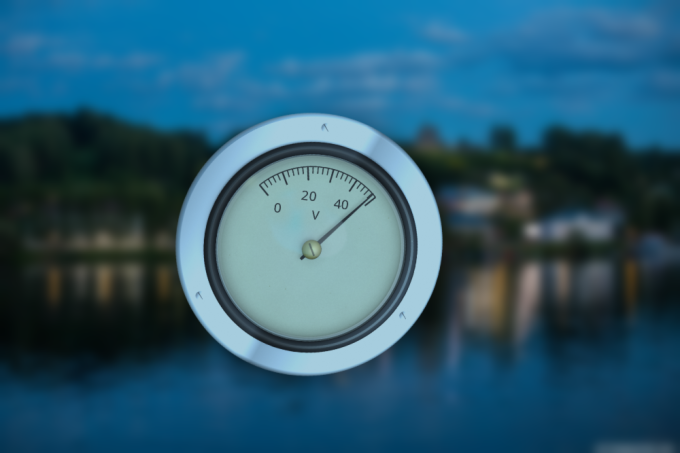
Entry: 48 V
